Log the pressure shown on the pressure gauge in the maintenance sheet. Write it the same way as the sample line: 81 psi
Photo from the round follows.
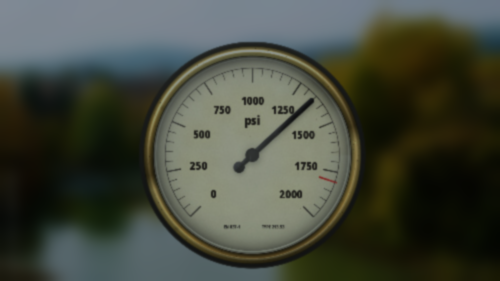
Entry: 1350 psi
